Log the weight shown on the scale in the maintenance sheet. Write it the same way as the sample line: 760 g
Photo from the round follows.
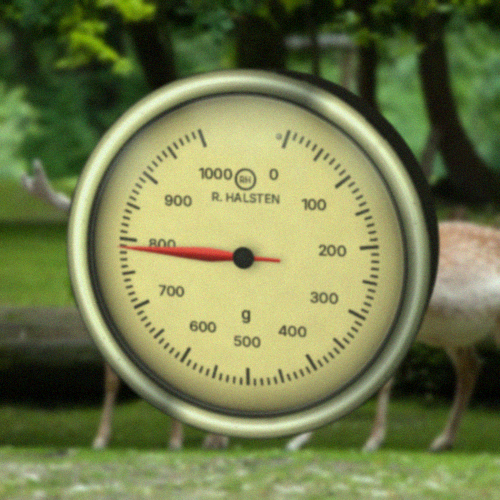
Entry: 790 g
